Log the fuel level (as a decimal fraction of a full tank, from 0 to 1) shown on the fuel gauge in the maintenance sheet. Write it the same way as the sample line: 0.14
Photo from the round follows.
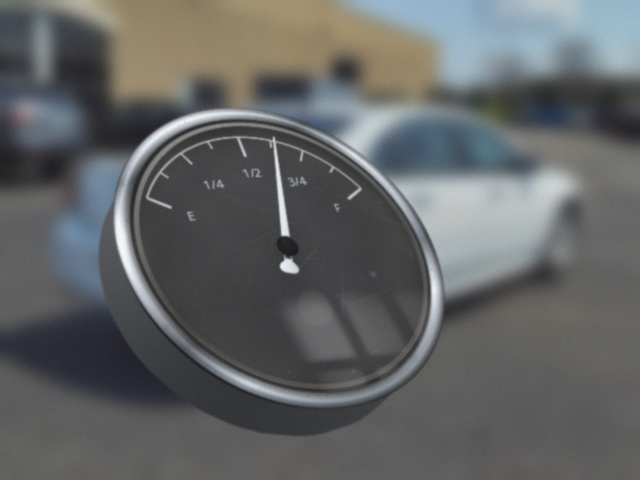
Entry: 0.625
